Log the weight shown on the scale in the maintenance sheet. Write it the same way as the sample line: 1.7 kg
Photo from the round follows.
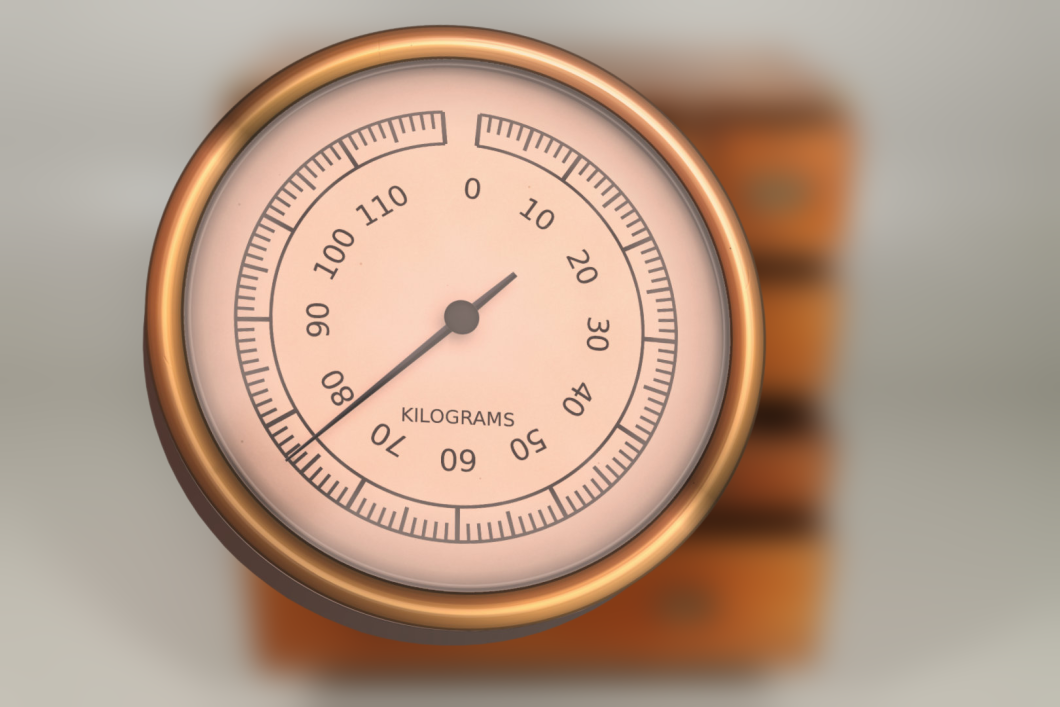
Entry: 76.5 kg
